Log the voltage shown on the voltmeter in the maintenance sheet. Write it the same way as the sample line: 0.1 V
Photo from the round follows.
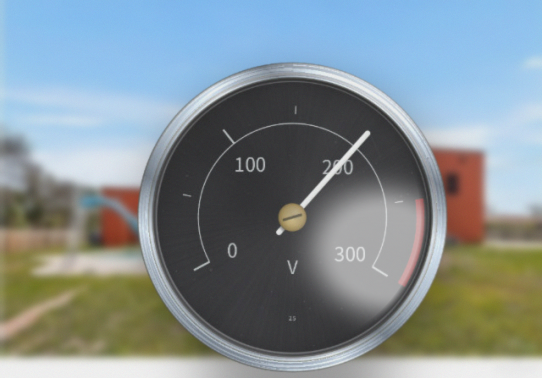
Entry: 200 V
